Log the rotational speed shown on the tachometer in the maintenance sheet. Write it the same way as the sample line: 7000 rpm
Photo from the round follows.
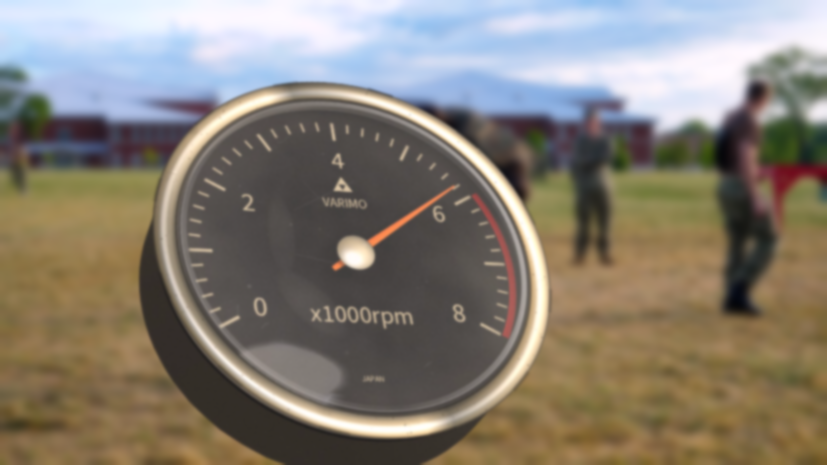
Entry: 5800 rpm
